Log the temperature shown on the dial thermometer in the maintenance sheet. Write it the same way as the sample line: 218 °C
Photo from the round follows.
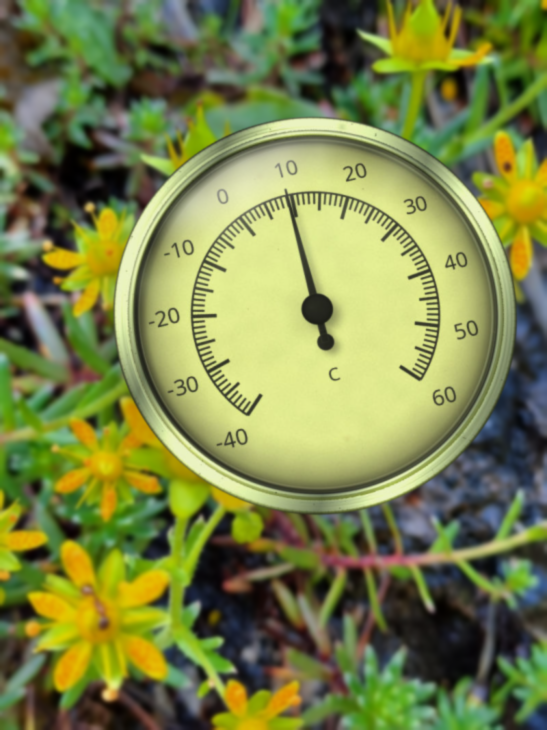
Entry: 9 °C
